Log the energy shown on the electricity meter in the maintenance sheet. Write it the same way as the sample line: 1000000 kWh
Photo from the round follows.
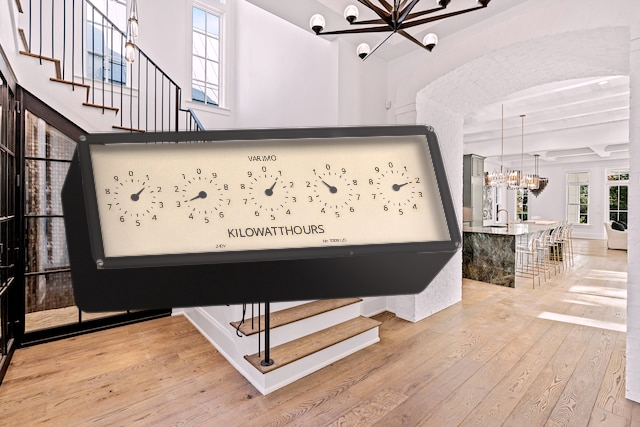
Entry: 13112 kWh
